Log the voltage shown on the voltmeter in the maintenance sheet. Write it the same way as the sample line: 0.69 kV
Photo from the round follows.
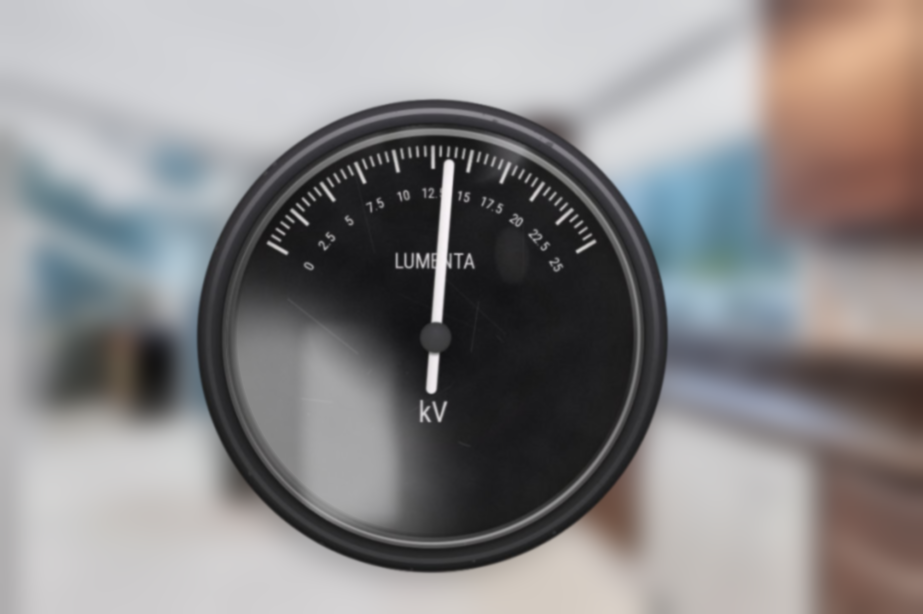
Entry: 13.5 kV
